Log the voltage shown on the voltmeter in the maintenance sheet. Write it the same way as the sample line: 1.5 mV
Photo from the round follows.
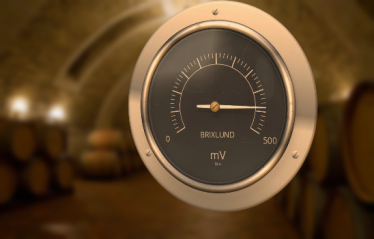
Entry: 440 mV
